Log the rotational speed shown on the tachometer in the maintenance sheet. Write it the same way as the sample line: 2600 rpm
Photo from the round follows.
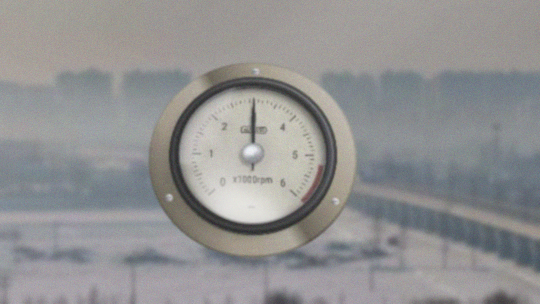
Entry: 3000 rpm
